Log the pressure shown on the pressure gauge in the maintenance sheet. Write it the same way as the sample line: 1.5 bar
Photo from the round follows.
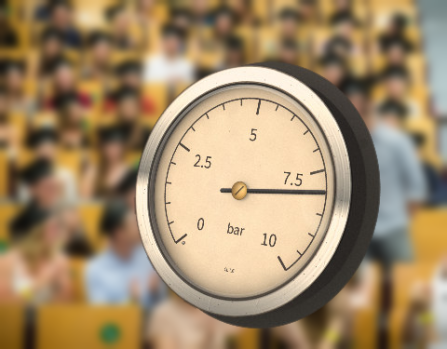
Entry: 8 bar
